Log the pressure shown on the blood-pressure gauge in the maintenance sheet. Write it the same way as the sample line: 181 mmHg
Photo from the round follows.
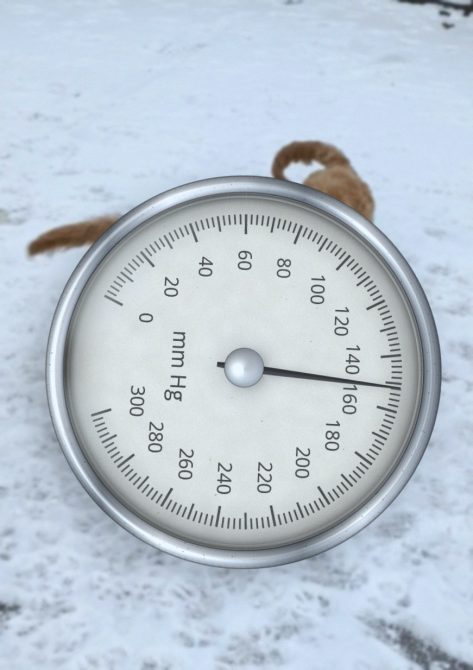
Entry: 152 mmHg
